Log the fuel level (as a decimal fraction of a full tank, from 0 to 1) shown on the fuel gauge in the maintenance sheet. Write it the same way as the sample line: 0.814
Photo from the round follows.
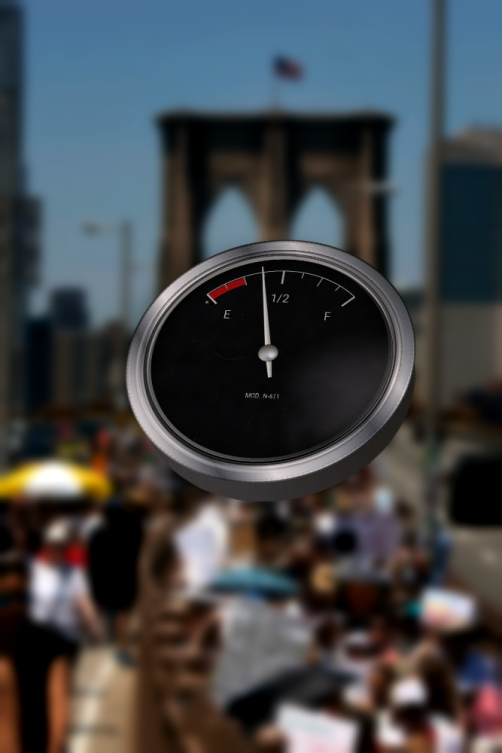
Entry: 0.375
